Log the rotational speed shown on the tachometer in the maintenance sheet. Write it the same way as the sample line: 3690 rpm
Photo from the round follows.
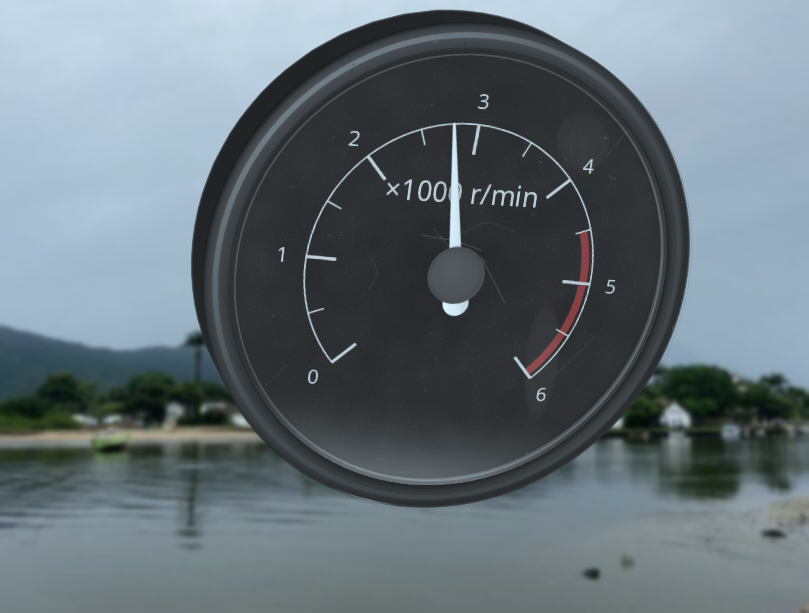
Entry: 2750 rpm
